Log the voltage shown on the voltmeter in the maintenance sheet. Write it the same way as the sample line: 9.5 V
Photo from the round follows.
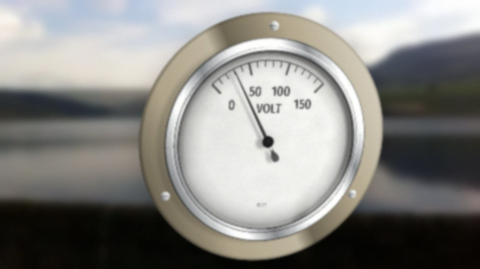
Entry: 30 V
